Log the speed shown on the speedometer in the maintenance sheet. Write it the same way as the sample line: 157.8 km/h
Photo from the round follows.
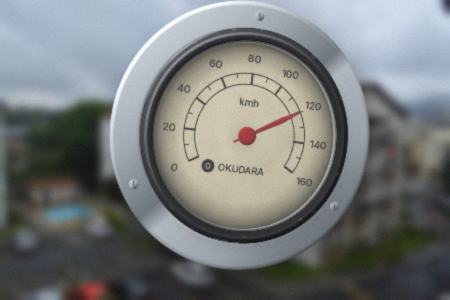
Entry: 120 km/h
